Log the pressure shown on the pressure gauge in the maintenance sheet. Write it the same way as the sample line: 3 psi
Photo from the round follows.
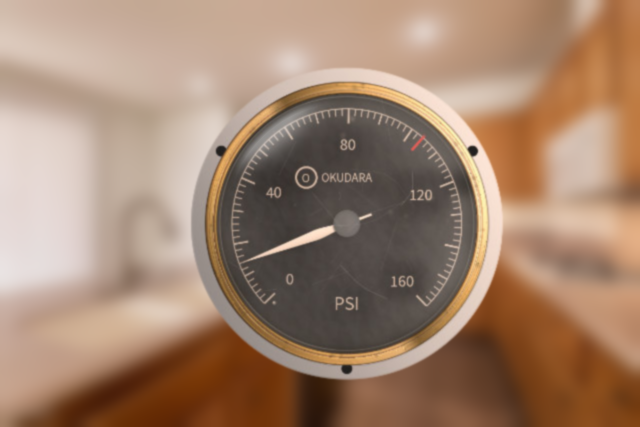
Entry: 14 psi
